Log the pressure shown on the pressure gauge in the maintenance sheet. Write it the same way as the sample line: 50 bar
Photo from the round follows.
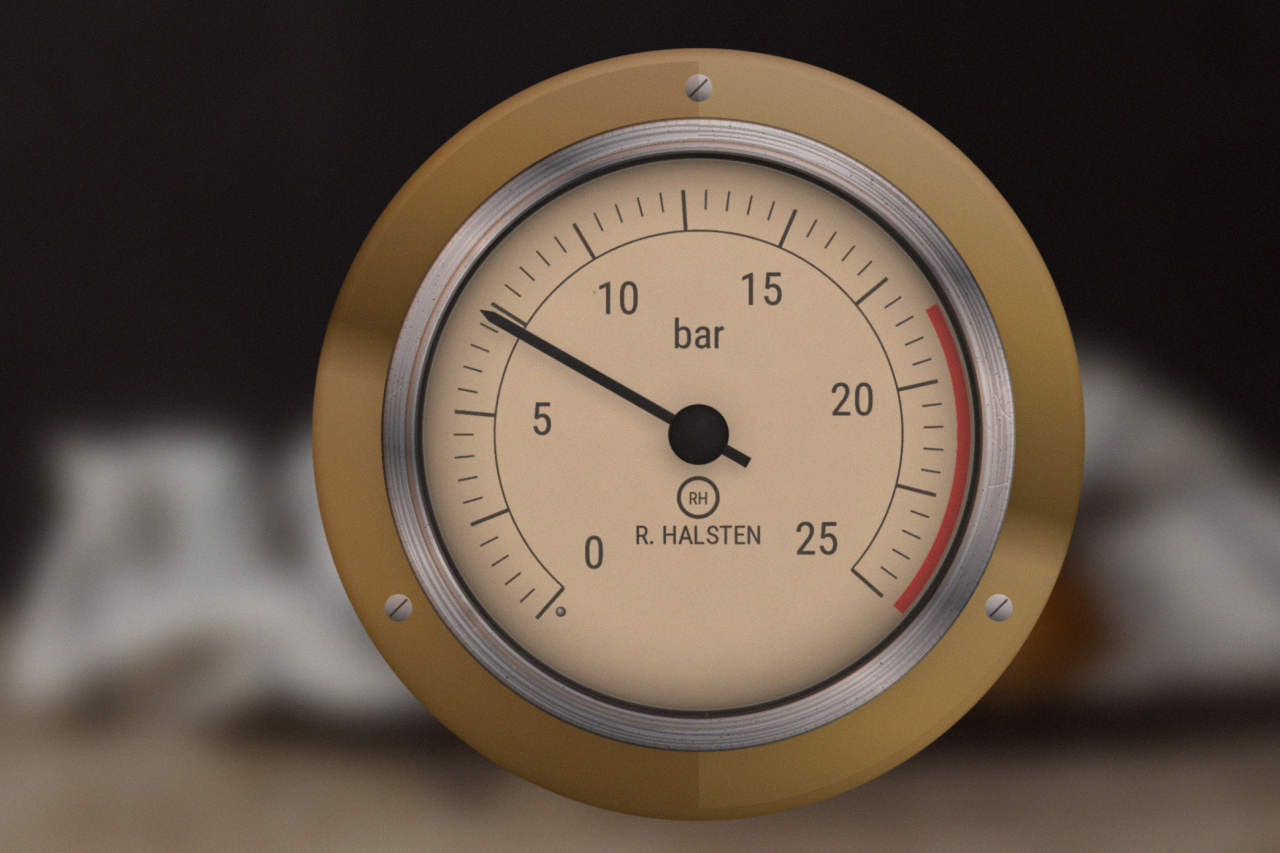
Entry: 7.25 bar
